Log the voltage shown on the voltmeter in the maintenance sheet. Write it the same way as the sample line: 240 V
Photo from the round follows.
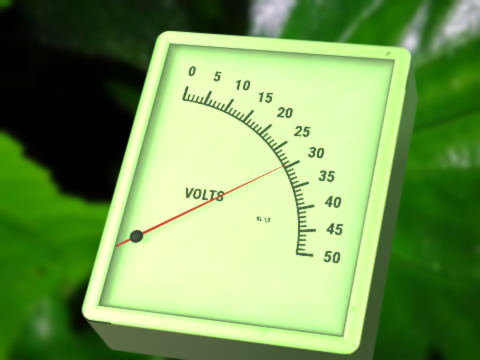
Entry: 30 V
